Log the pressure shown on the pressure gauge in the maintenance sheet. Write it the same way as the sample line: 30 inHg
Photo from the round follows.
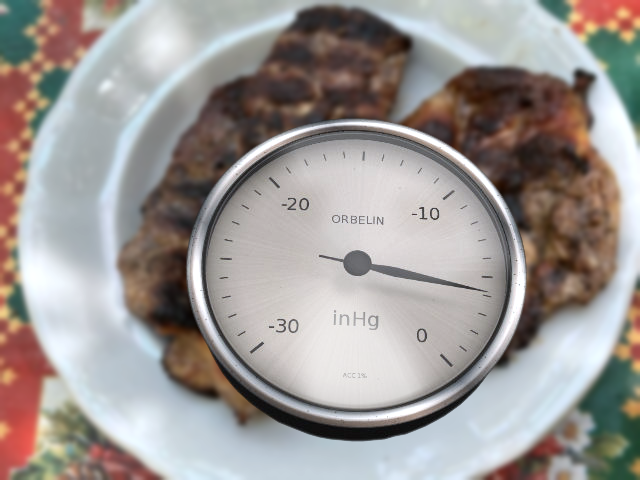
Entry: -4 inHg
